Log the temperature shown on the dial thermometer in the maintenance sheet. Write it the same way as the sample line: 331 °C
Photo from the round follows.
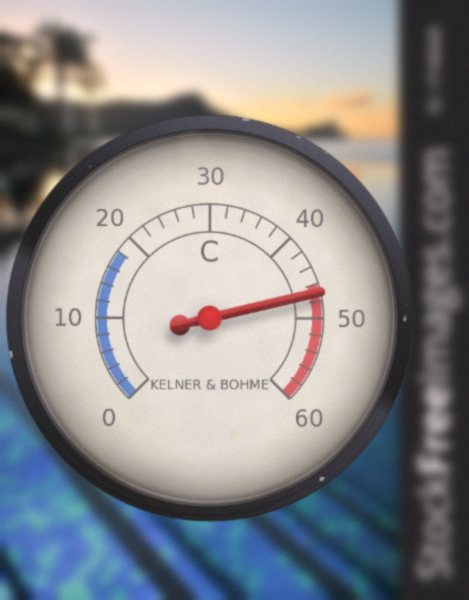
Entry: 47 °C
